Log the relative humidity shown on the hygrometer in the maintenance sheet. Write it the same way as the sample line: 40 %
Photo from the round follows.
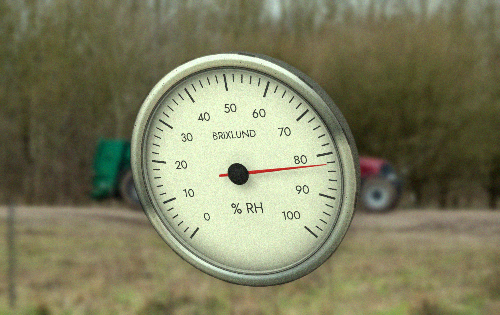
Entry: 82 %
